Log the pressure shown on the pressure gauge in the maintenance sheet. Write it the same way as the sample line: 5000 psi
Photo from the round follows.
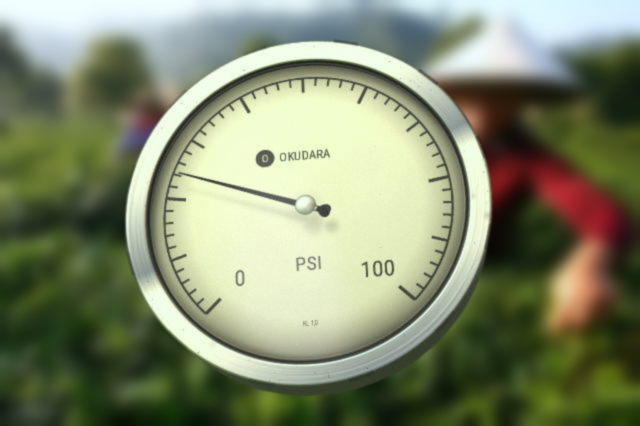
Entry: 24 psi
